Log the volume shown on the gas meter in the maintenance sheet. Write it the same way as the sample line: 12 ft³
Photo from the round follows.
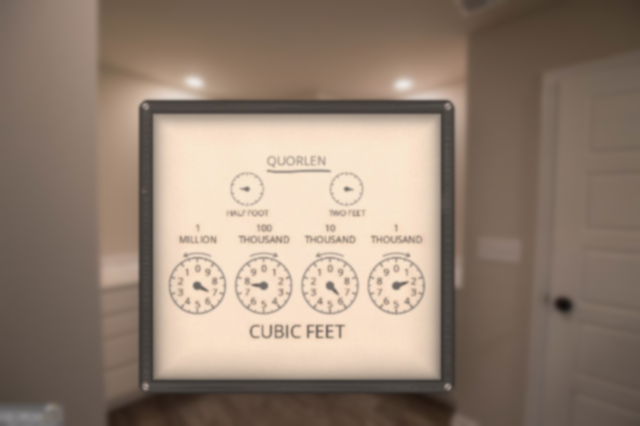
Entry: 676200 ft³
